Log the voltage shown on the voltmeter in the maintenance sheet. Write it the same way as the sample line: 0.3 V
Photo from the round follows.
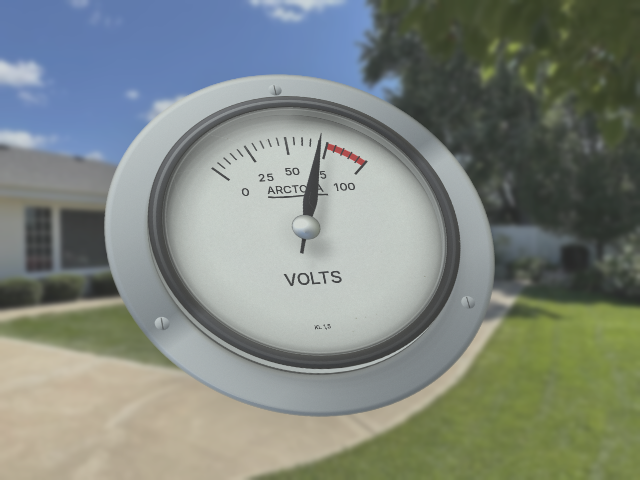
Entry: 70 V
